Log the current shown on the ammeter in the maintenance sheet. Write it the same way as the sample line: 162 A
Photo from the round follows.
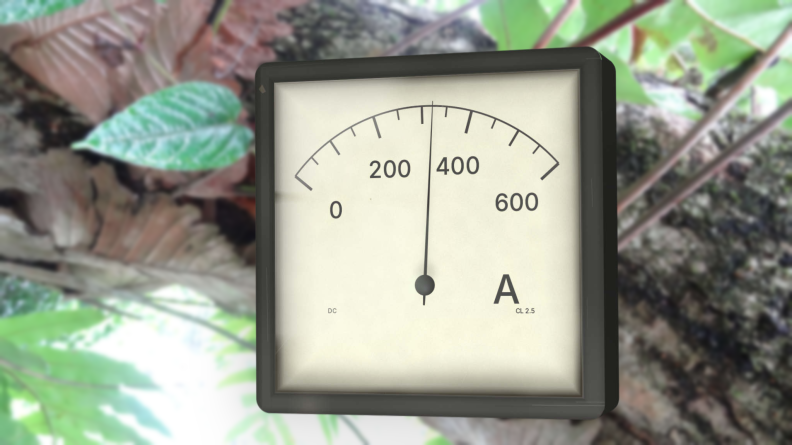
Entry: 325 A
